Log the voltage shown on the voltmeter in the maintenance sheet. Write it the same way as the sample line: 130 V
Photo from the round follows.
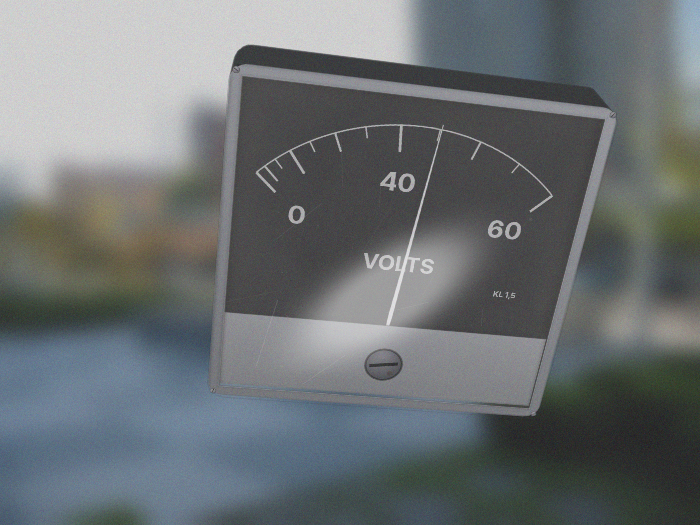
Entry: 45 V
